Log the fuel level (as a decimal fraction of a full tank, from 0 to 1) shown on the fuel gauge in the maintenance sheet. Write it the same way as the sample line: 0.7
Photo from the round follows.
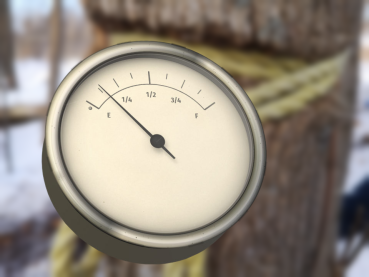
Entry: 0.125
